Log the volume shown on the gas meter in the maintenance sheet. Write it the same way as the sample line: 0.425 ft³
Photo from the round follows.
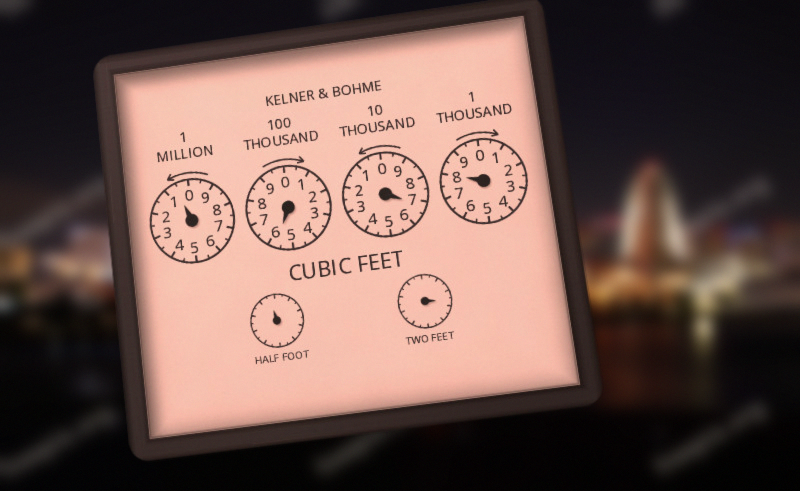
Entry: 56800 ft³
